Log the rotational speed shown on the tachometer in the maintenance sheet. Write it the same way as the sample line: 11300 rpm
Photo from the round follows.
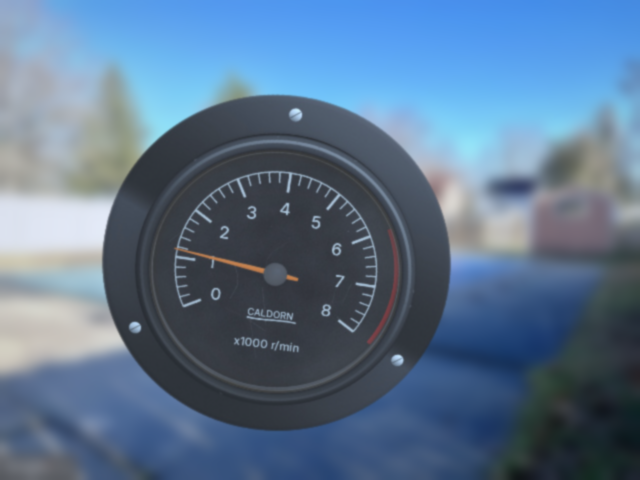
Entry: 1200 rpm
